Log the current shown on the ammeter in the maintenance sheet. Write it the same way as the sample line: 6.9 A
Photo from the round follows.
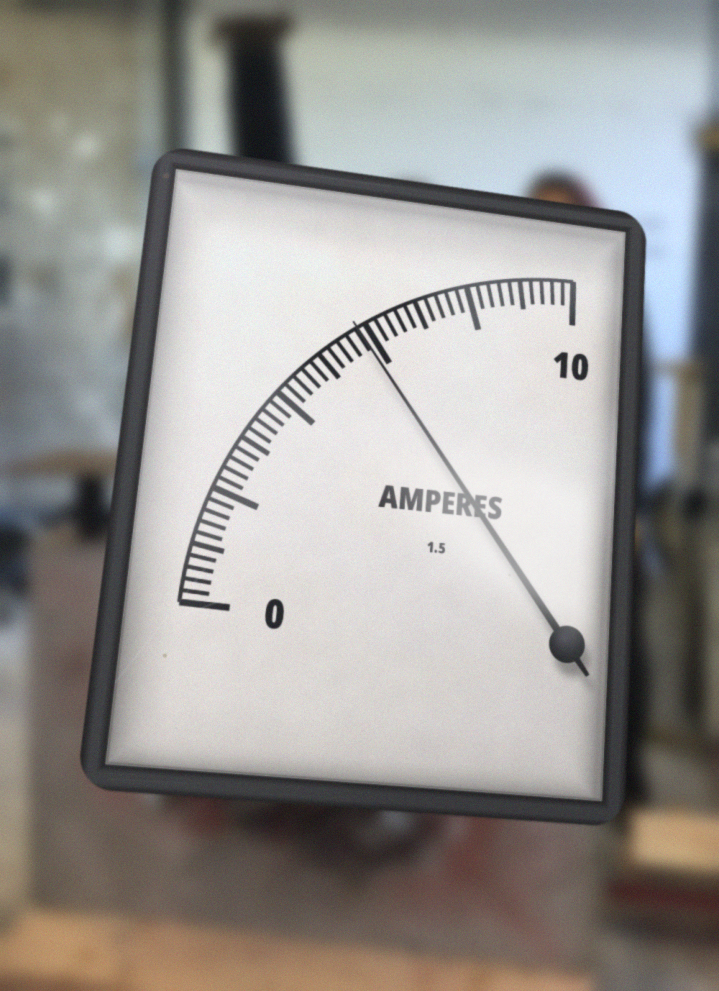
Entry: 5.8 A
